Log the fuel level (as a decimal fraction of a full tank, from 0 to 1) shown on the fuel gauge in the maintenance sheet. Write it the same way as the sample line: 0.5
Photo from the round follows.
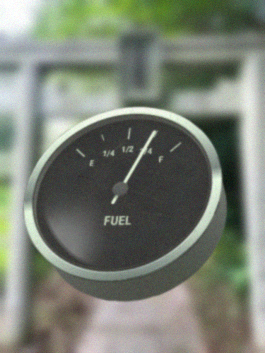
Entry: 0.75
